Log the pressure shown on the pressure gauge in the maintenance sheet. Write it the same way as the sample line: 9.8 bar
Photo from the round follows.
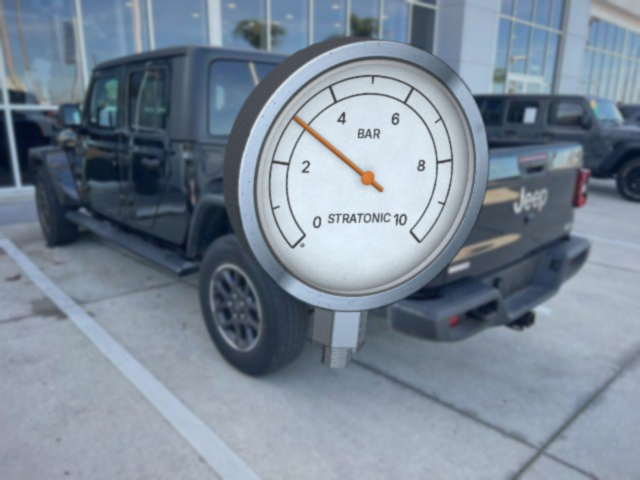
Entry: 3 bar
